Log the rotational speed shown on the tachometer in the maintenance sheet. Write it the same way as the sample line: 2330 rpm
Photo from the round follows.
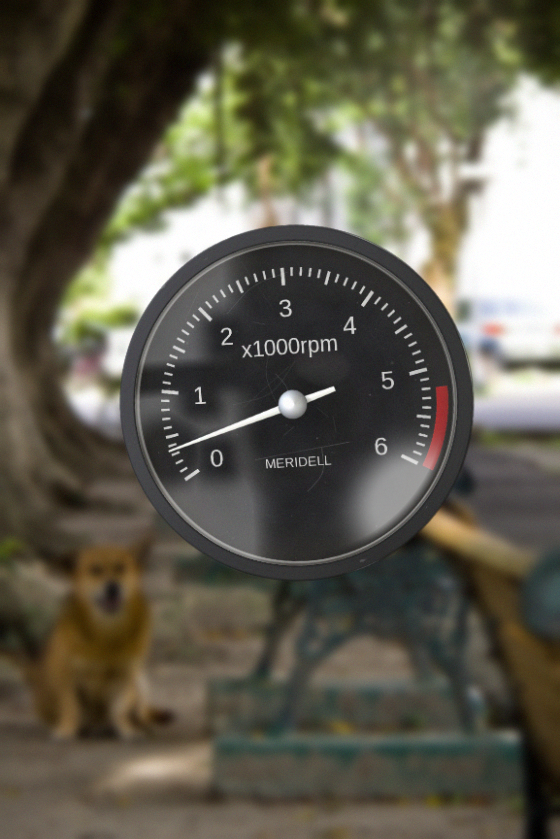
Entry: 350 rpm
